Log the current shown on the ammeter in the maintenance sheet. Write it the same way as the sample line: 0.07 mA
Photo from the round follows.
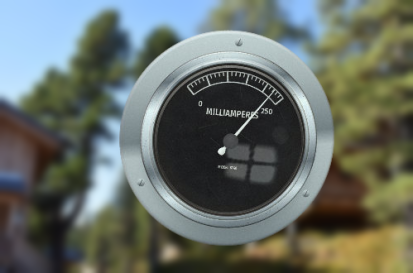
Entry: 220 mA
